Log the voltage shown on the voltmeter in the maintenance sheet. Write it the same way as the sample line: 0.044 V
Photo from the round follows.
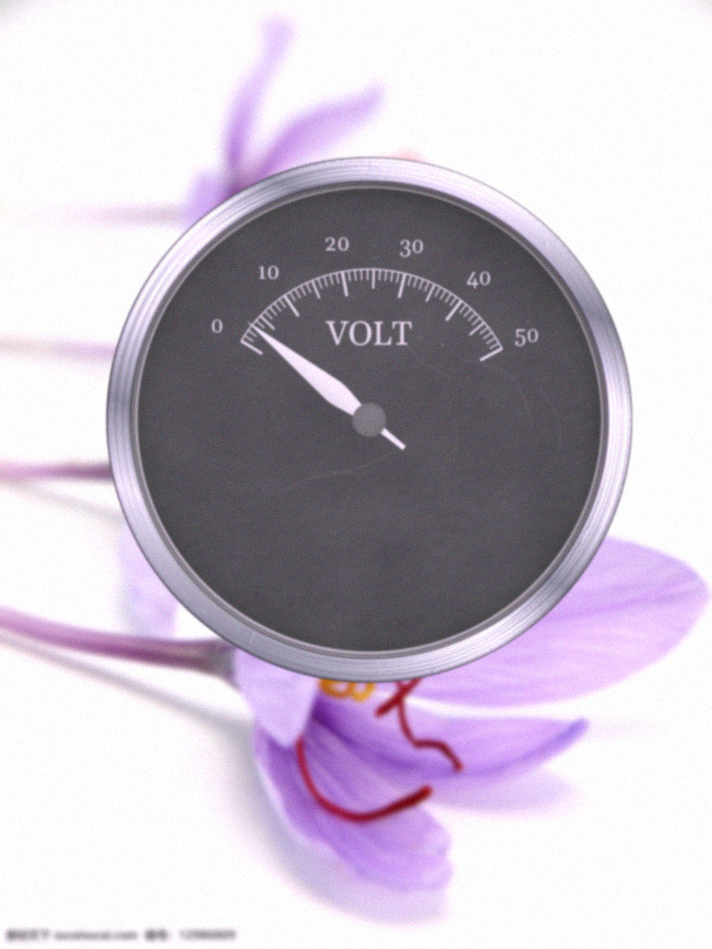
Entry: 3 V
